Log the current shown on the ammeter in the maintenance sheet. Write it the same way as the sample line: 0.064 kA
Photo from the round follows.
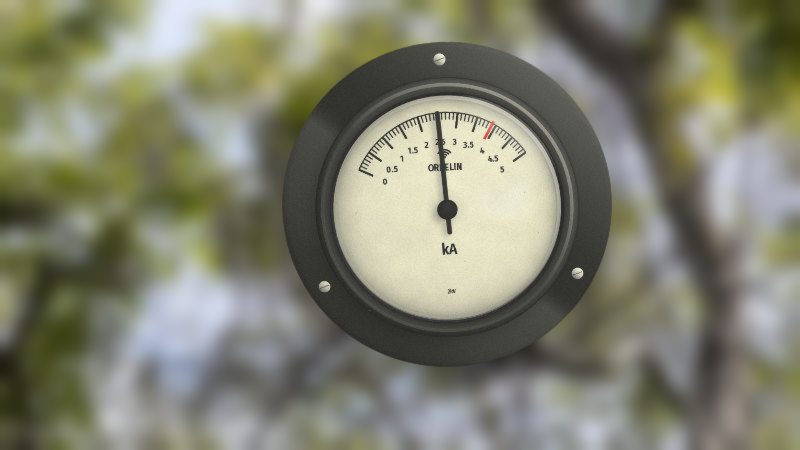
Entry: 2.5 kA
